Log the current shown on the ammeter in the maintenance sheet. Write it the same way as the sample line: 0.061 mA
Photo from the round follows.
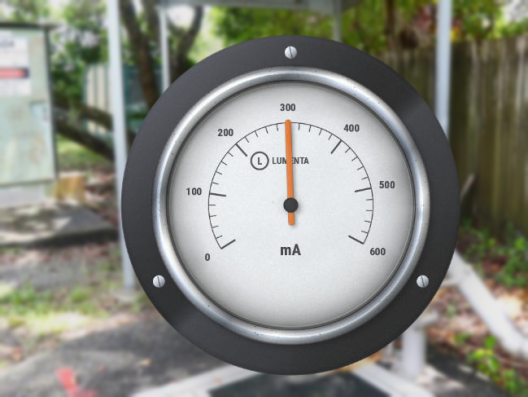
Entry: 300 mA
